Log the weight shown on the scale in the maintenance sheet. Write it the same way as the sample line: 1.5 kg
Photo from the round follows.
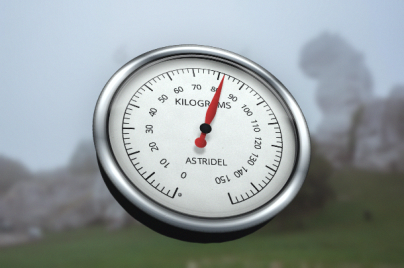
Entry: 82 kg
